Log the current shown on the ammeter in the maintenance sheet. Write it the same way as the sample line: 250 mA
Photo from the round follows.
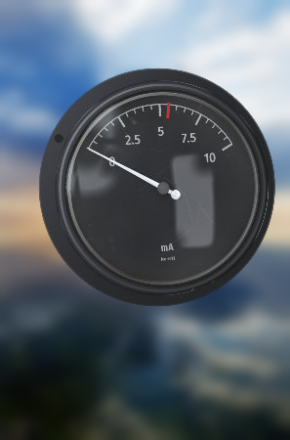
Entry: 0 mA
